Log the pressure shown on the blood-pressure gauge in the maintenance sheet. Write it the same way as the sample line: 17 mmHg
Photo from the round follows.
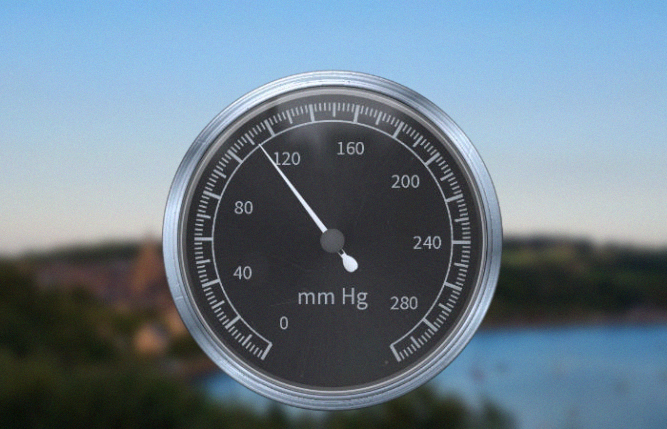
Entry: 112 mmHg
